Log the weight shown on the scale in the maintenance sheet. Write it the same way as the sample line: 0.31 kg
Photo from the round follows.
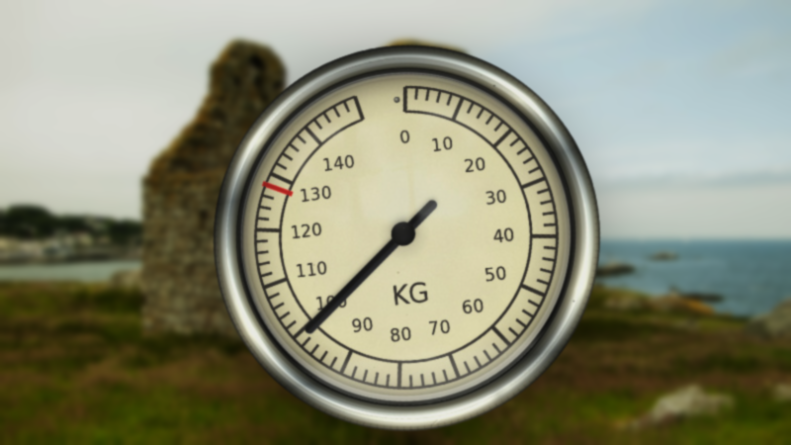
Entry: 99 kg
